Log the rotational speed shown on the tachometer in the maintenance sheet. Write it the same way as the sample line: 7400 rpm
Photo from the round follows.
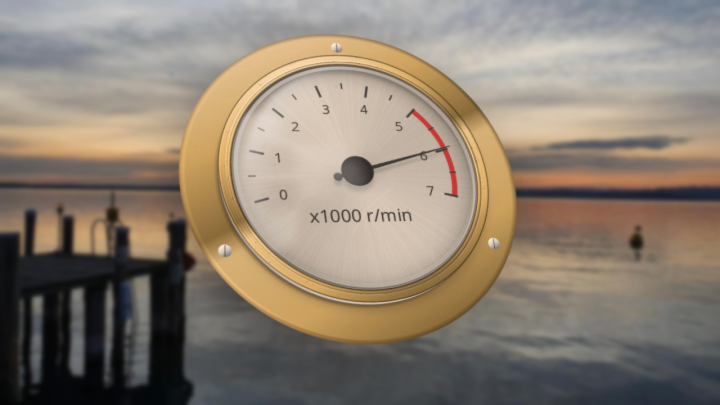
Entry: 6000 rpm
